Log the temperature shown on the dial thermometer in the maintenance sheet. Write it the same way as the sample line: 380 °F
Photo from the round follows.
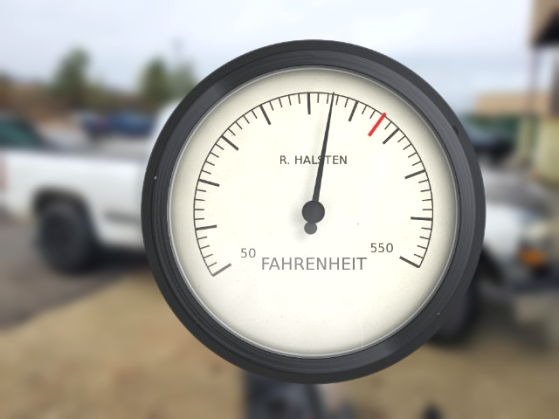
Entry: 325 °F
